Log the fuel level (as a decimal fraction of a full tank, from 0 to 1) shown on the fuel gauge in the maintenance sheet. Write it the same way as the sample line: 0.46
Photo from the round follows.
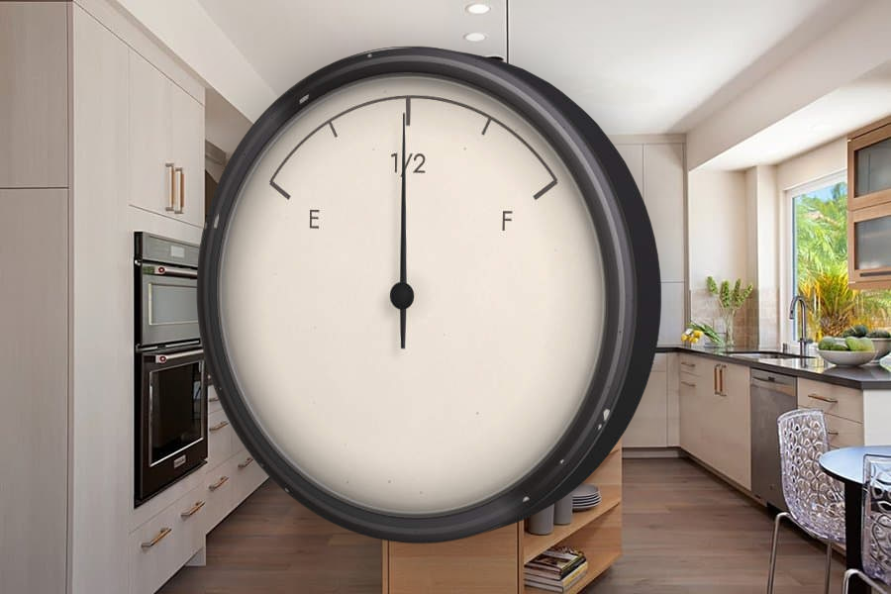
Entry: 0.5
